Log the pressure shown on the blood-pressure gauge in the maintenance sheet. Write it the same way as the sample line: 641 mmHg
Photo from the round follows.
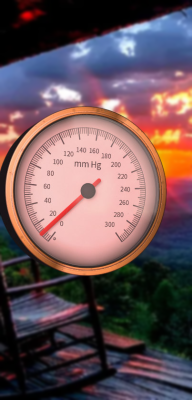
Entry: 10 mmHg
